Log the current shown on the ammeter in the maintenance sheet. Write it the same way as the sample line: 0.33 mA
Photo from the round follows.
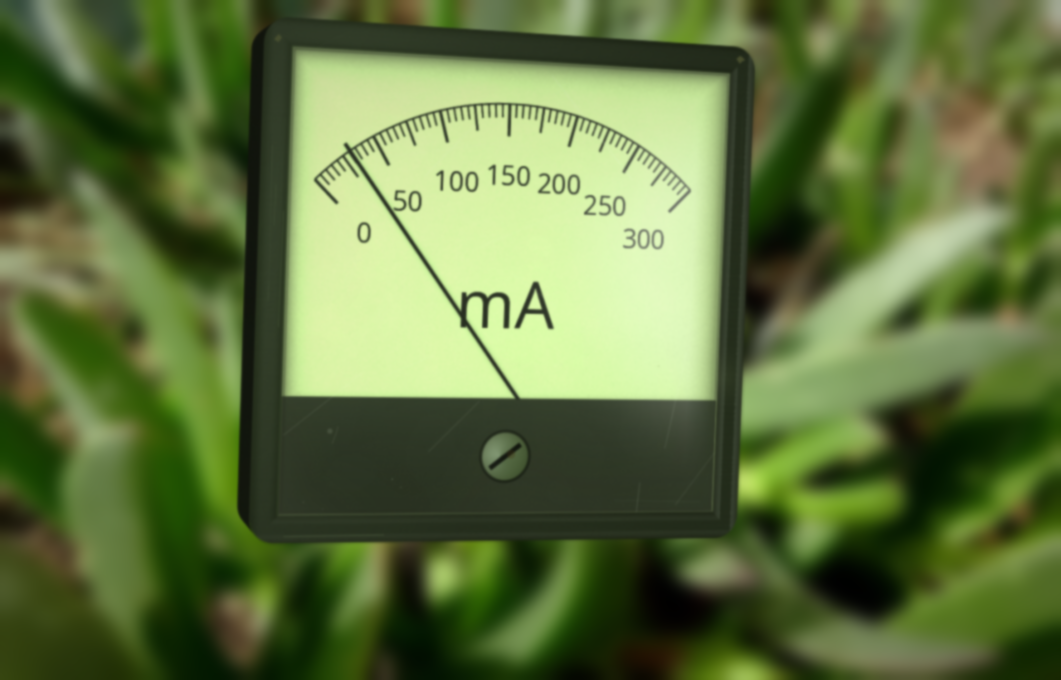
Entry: 30 mA
